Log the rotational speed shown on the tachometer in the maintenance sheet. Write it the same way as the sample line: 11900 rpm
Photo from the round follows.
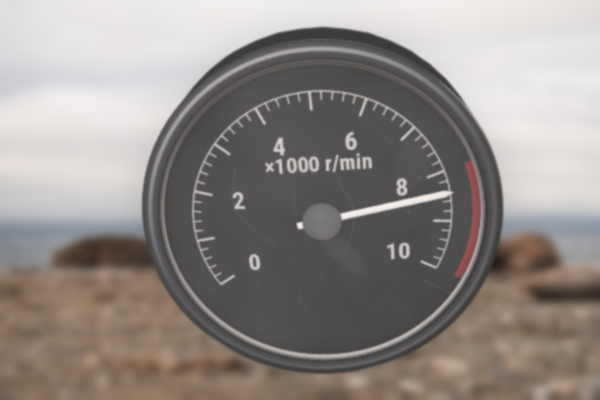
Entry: 8400 rpm
